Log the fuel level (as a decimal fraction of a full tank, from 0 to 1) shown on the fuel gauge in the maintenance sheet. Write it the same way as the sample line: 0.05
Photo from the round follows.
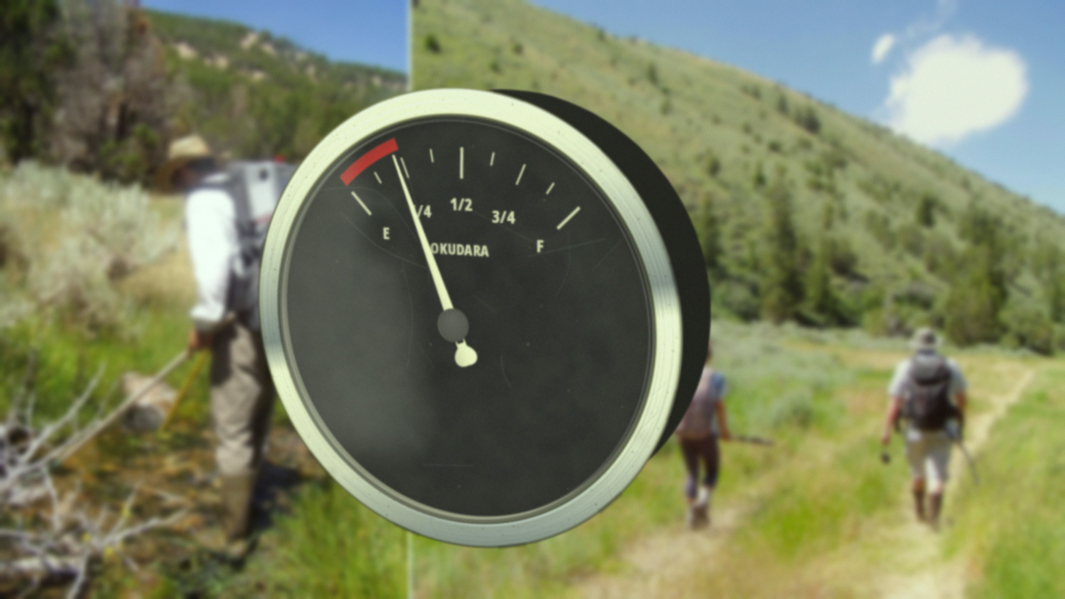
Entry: 0.25
